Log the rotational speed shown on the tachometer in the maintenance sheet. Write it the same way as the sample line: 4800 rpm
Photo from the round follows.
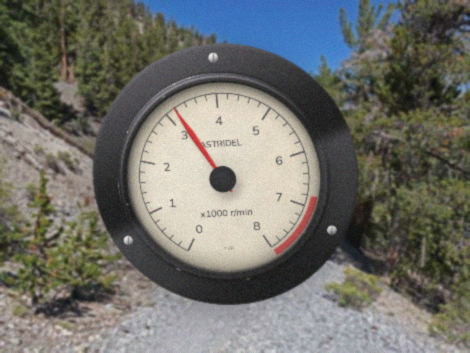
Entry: 3200 rpm
